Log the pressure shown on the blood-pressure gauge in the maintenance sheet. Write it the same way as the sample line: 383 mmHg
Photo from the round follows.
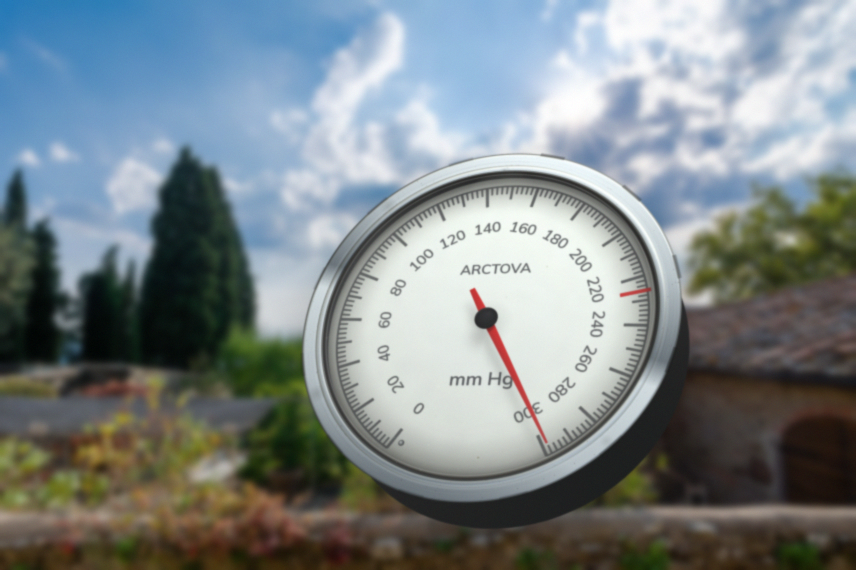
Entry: 298 mmHg
